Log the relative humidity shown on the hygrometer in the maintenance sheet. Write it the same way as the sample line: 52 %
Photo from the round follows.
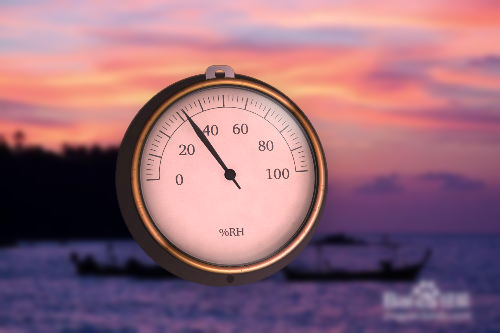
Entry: 32 %
